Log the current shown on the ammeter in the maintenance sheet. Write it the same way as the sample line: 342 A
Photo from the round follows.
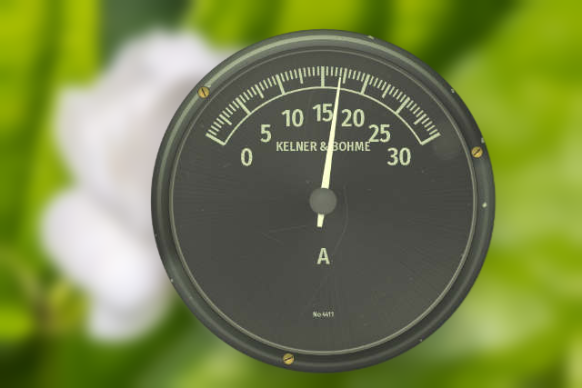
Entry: 17 A
